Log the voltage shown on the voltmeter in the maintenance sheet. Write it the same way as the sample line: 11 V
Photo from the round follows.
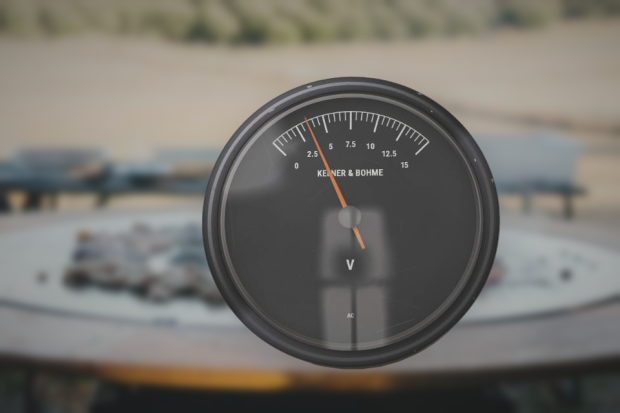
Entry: 3.5 V
